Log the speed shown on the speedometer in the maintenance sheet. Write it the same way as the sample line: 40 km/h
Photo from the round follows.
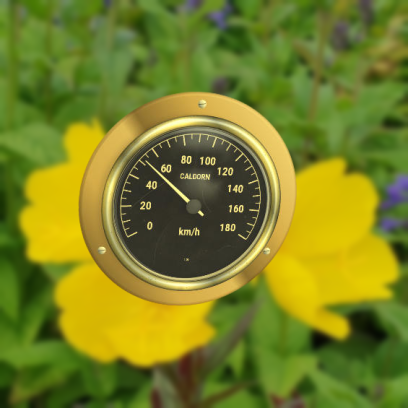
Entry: 52.5 km/h
